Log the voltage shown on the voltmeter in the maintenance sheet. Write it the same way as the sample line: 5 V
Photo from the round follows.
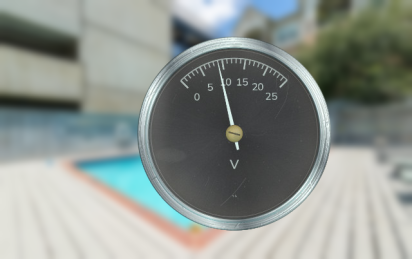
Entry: 9 V
